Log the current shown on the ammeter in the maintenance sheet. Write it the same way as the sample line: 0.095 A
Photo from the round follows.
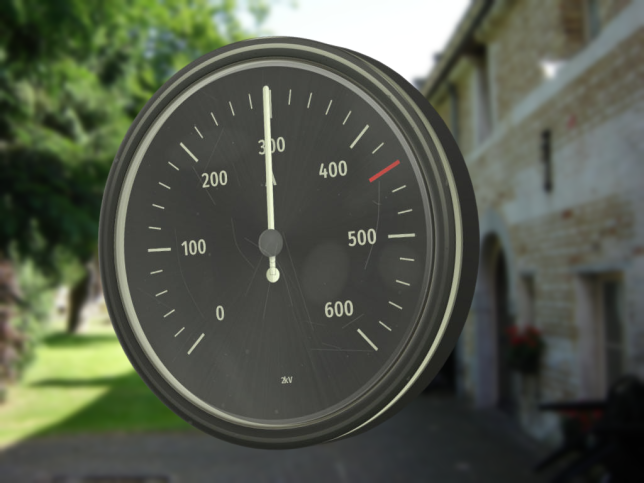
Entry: 300 A
